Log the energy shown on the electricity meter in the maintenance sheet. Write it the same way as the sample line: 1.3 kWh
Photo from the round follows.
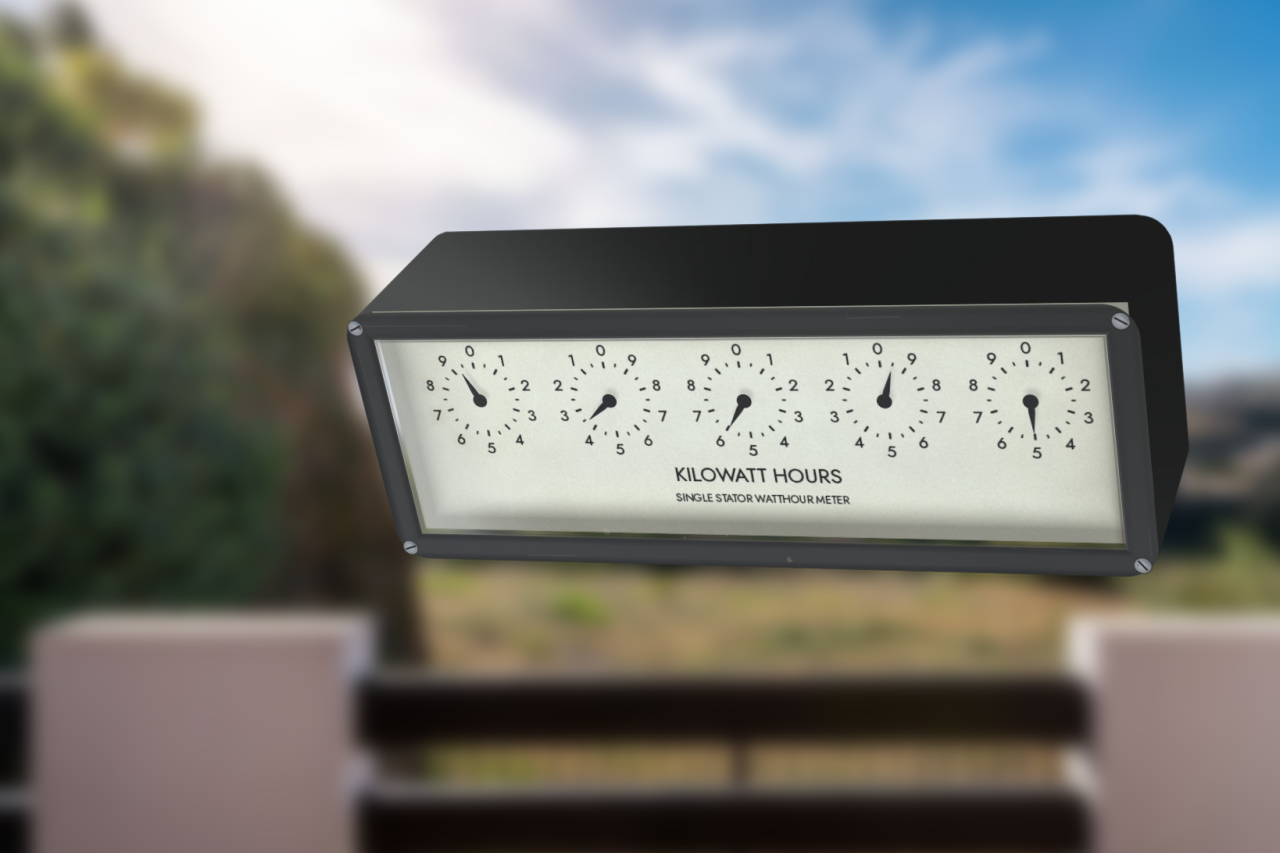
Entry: 93595 kWh
